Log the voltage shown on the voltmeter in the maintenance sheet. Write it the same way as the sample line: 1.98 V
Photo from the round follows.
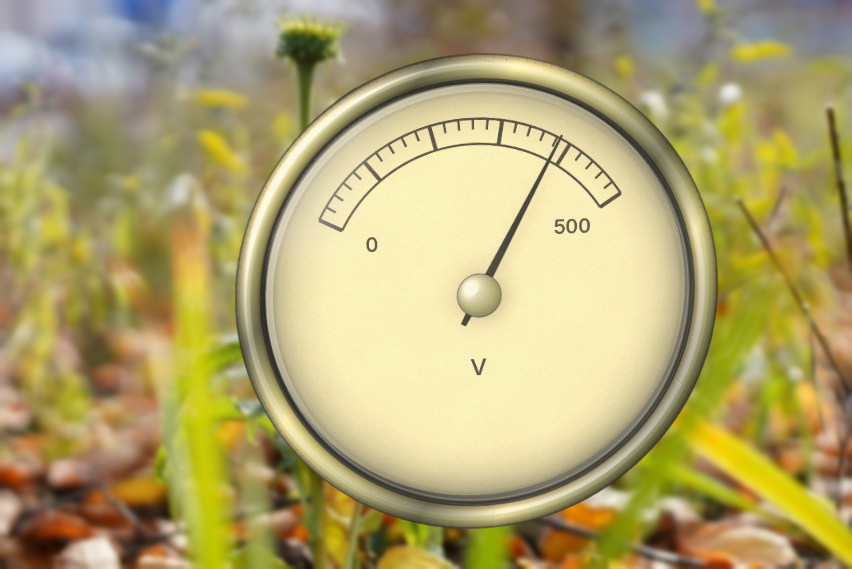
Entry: 380 V
